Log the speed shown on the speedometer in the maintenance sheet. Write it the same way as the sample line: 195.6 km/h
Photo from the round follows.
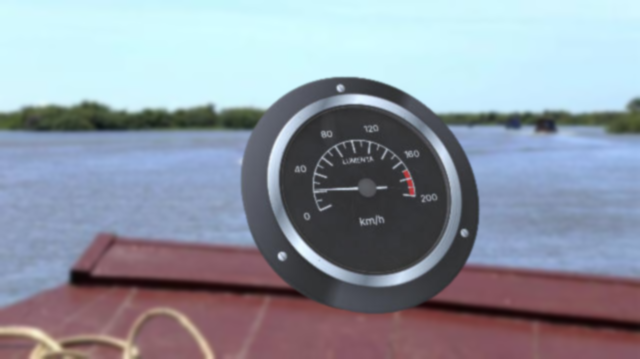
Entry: 20 km/h
